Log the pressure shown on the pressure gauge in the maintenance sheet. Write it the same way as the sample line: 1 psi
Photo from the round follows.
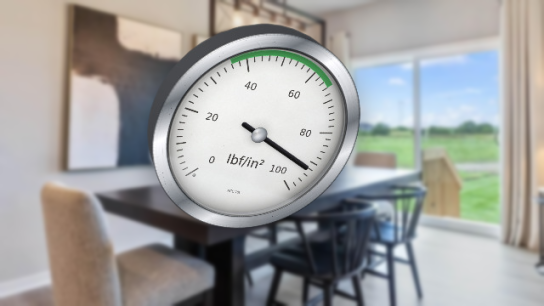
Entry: 92 psi
